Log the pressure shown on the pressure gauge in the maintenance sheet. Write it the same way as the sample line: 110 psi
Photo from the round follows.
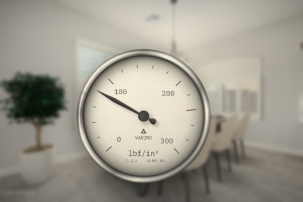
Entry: 80 psi
